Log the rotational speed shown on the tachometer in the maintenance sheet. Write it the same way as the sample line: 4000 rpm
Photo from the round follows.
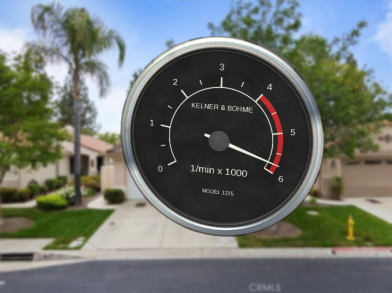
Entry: 5750 rpm
